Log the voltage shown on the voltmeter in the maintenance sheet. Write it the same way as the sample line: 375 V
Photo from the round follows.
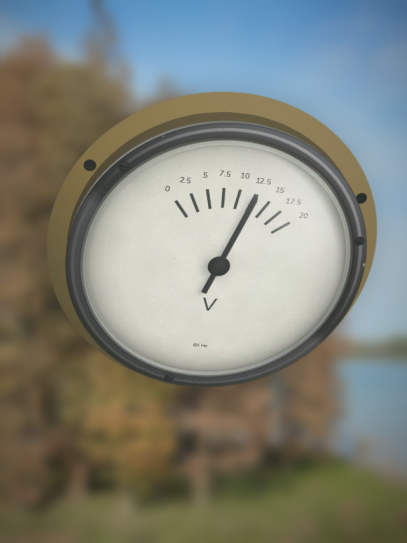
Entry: 12.5 V
